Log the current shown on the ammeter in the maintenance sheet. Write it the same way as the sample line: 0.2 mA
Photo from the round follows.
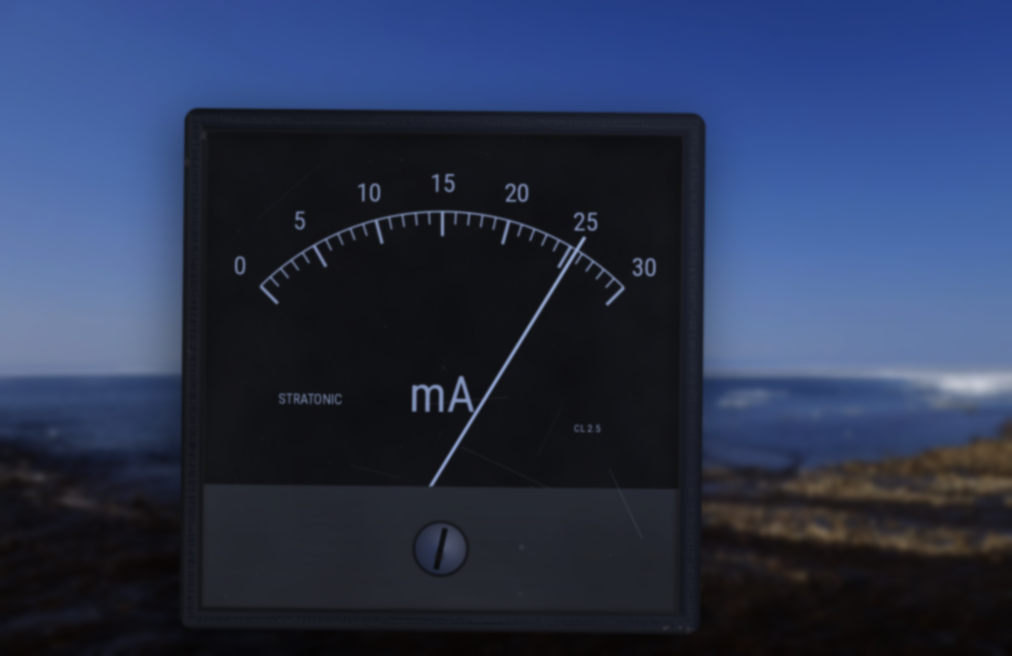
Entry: 25.5 mA
